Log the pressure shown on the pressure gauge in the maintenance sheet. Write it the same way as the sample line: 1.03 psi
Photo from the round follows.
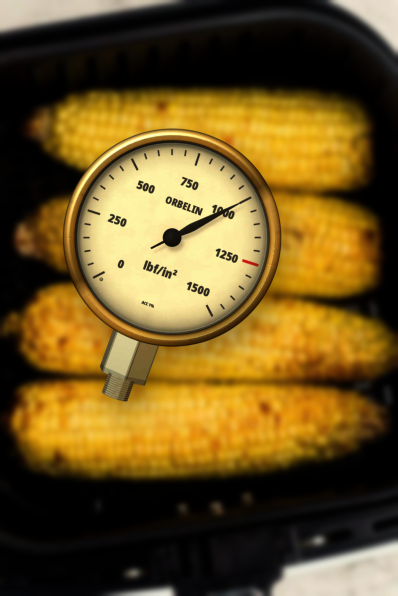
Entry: 1000 psi
